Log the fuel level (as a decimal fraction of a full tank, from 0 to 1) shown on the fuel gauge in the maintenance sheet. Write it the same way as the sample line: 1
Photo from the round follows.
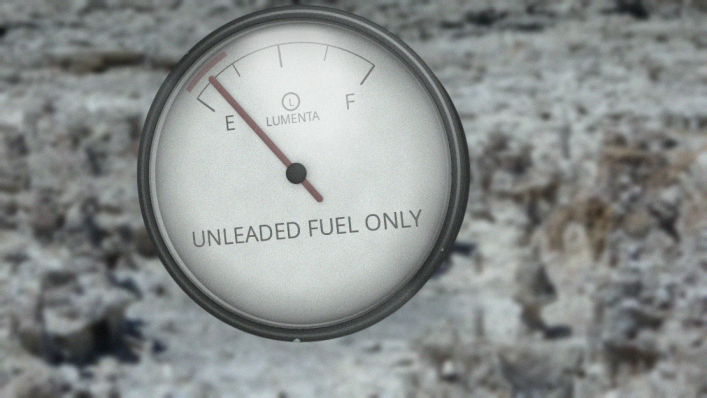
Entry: 0.125
